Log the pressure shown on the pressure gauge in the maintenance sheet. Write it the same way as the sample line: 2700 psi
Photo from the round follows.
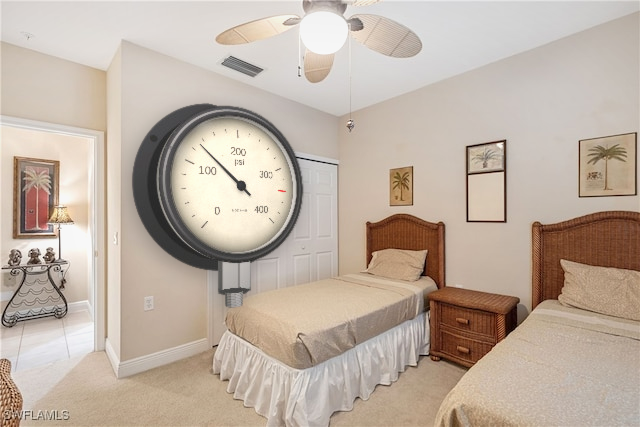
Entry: 130 psi
